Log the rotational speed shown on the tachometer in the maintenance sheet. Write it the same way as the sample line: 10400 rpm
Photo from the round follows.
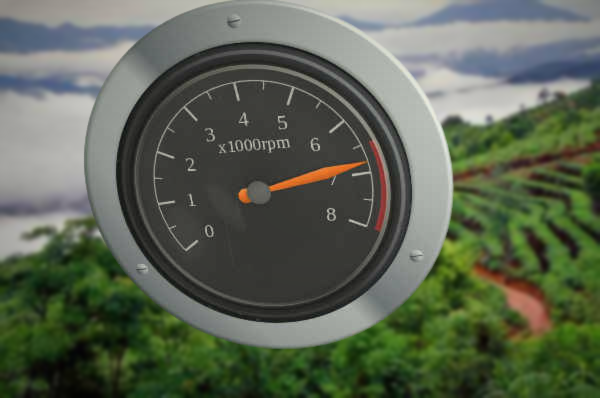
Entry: 6750 rpm
